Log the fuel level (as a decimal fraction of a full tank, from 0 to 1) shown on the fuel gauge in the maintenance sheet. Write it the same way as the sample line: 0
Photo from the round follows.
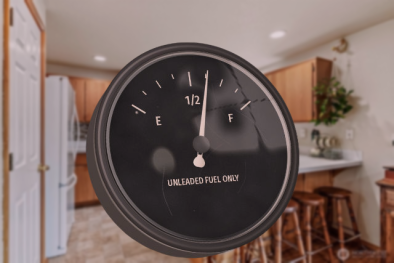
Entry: 0.625
